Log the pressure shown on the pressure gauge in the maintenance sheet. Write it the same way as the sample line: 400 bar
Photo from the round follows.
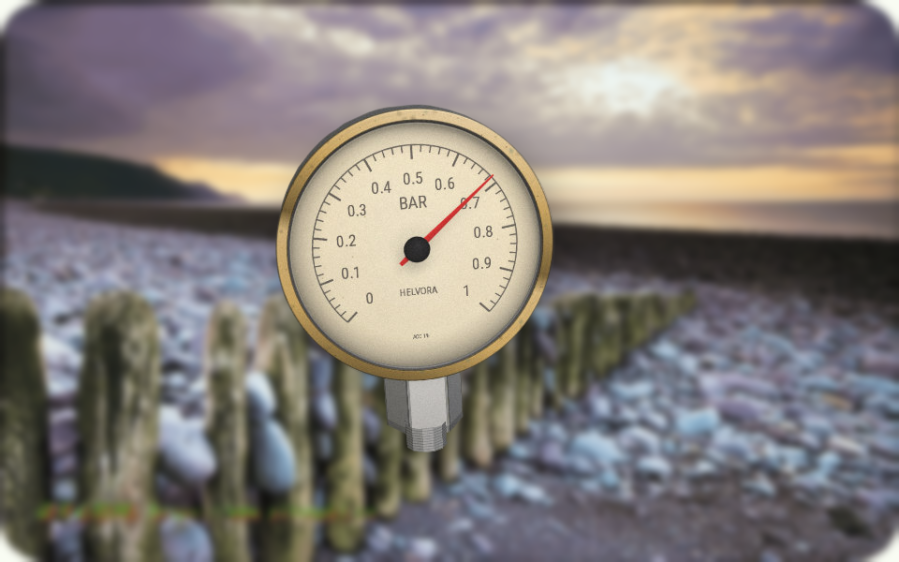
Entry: 0.68 bar
